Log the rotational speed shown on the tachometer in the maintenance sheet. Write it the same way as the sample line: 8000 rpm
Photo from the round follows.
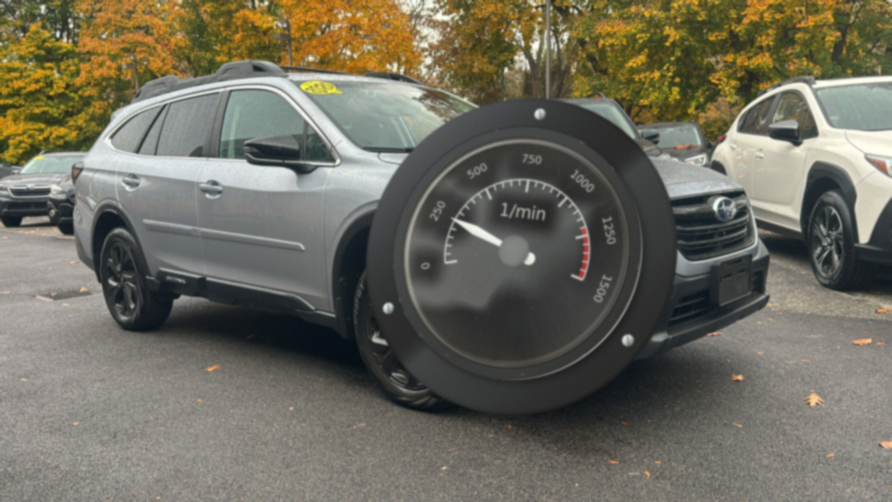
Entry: 250 rpm
